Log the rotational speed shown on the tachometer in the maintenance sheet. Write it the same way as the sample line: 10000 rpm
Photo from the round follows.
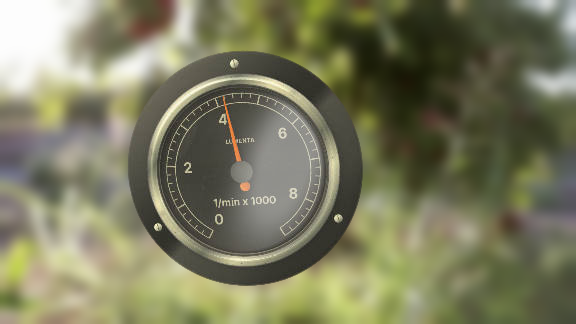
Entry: 4200 rpm
